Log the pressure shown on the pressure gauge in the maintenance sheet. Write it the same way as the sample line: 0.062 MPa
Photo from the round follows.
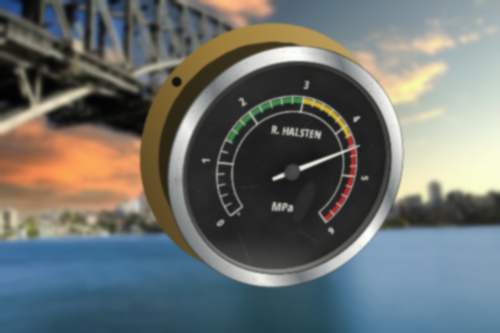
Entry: 4.4 MPa
